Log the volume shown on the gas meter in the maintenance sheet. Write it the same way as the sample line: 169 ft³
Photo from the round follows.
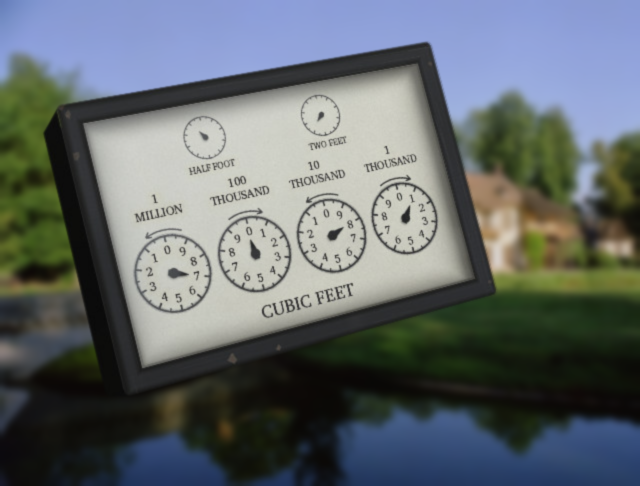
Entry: 698100 ft³
